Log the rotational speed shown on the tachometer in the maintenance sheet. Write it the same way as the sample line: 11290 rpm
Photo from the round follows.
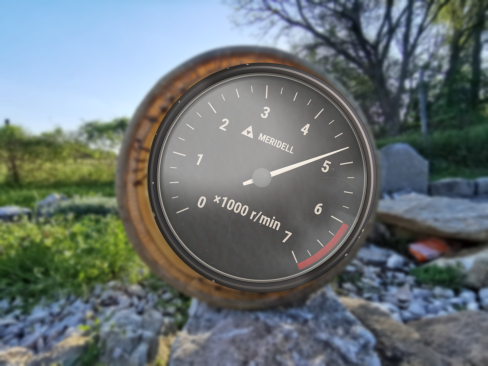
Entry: 4750 rpm
